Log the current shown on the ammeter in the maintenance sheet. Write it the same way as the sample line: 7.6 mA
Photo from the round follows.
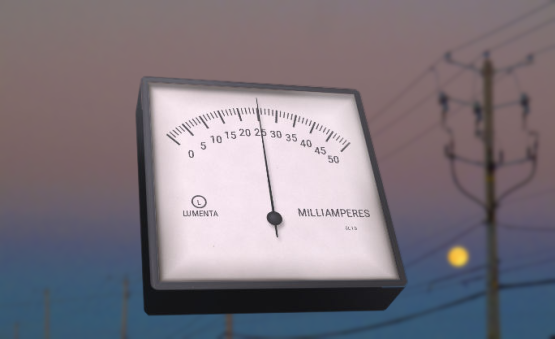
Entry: 25 mA
